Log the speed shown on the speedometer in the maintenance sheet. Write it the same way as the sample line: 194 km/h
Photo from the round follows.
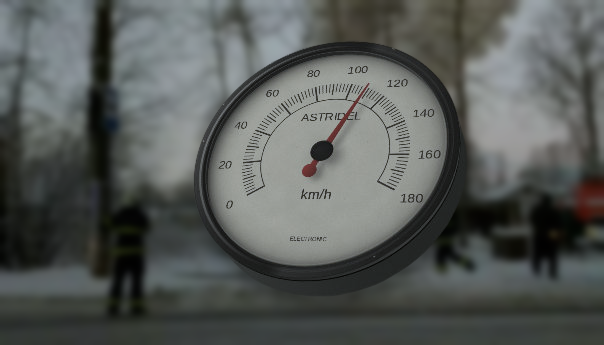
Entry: 110 km/h
